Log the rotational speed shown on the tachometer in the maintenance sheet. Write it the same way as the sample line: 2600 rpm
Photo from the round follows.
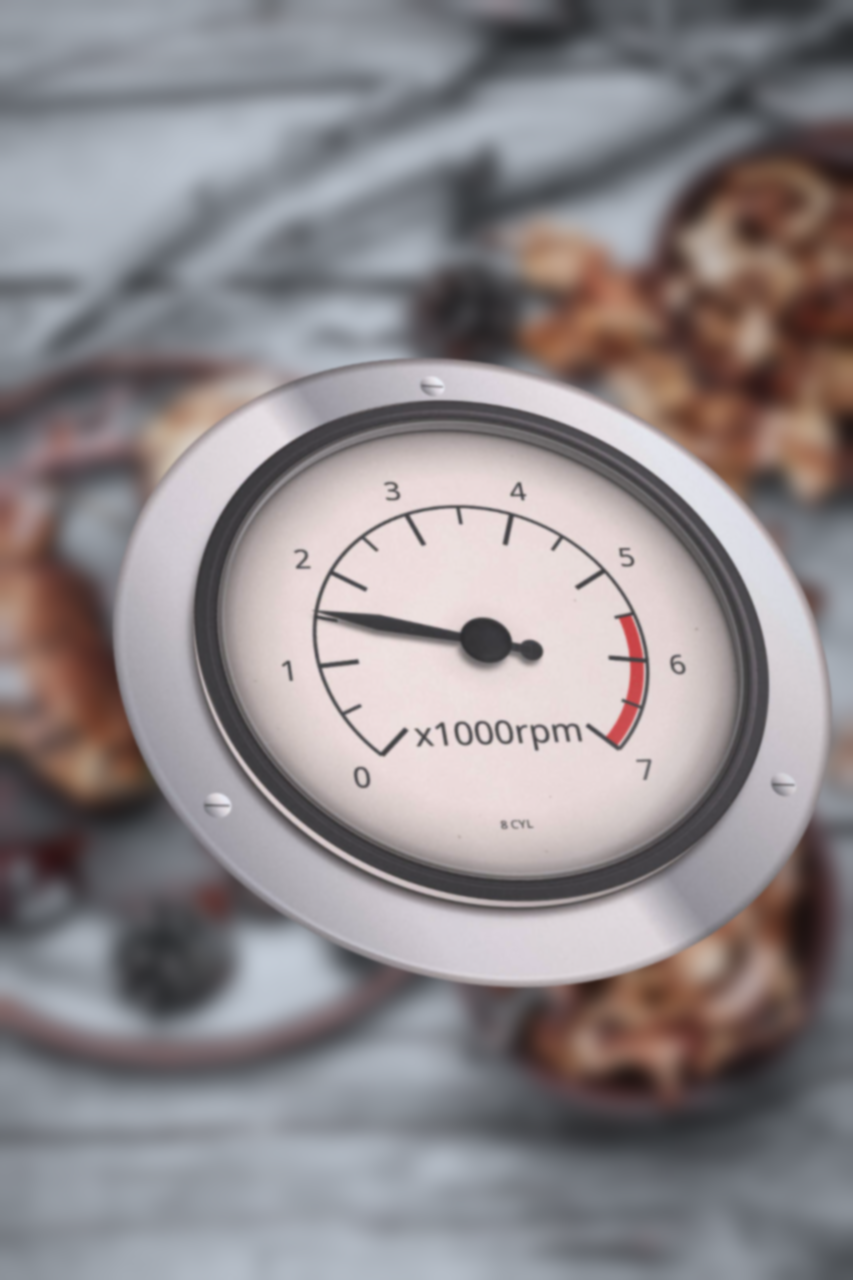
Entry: 1500 rpm
